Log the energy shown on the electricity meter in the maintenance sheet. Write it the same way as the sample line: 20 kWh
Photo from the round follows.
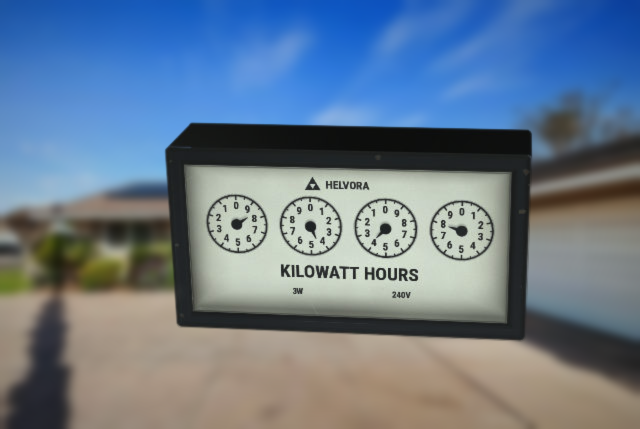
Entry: 8438 kWh
